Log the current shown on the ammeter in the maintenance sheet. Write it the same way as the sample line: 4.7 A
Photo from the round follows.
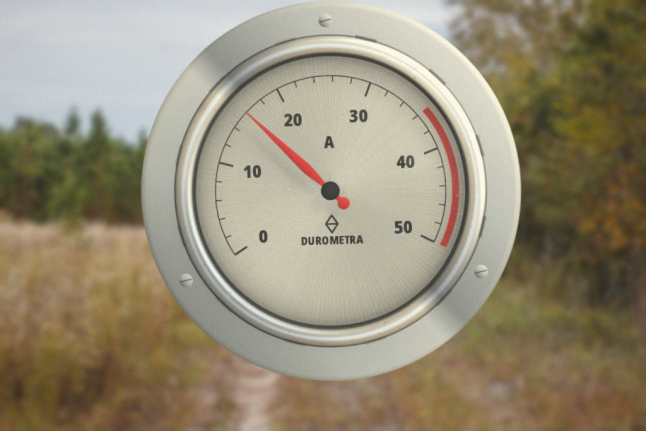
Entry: 16 A
